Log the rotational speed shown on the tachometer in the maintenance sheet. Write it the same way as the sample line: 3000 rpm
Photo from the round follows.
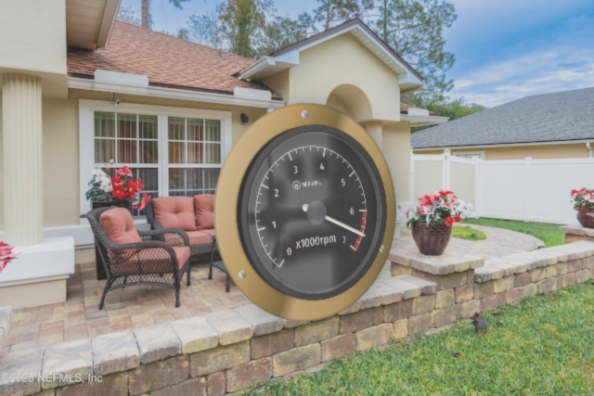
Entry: 6600 rpm
